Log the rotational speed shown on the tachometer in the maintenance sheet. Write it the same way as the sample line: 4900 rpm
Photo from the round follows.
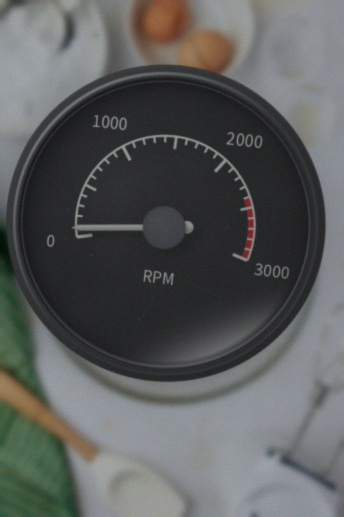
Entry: 100 rpm
